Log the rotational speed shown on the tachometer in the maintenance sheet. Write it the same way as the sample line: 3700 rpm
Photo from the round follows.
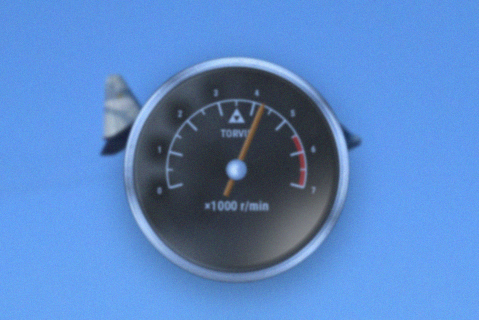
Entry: 4250 rpm
